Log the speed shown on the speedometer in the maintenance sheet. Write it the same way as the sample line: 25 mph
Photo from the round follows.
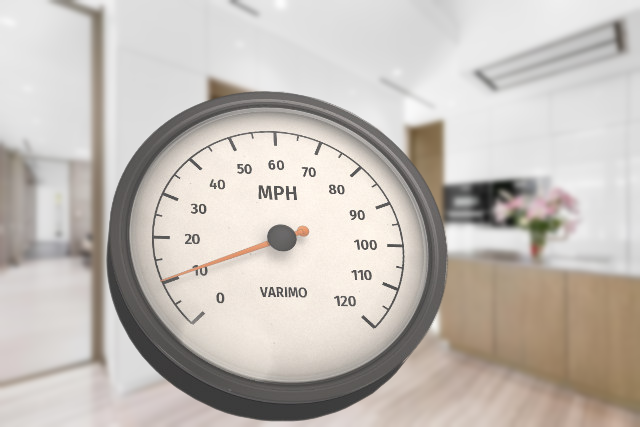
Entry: 10 mph
